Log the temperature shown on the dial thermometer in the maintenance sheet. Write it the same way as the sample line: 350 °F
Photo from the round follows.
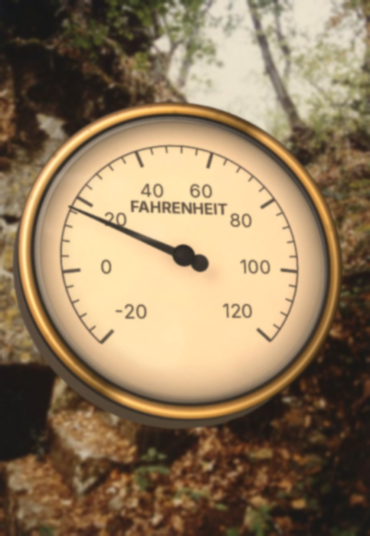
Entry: 16 °F
